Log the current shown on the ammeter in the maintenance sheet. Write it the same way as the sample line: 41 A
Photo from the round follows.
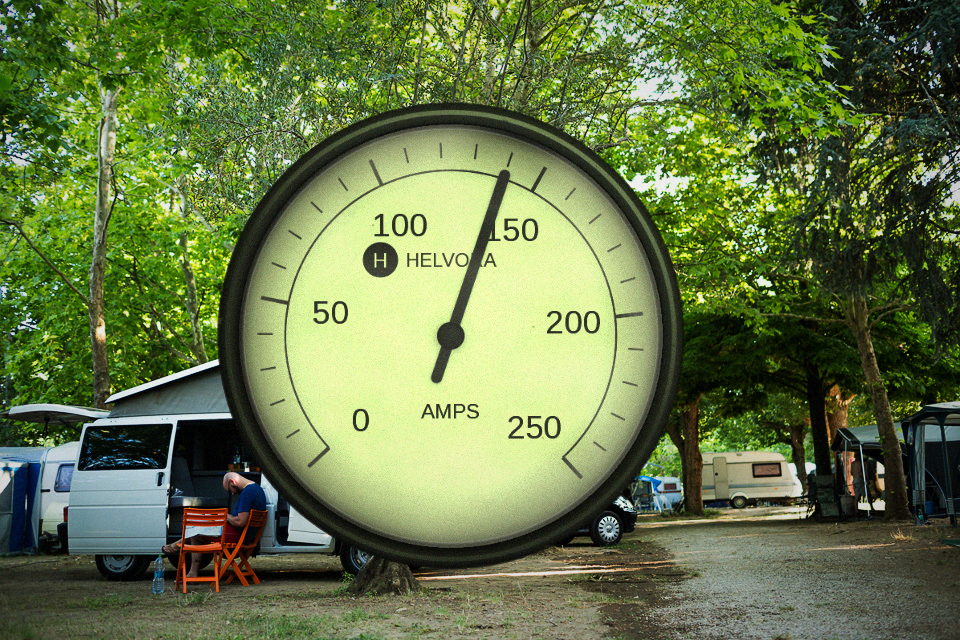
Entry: 140 A
